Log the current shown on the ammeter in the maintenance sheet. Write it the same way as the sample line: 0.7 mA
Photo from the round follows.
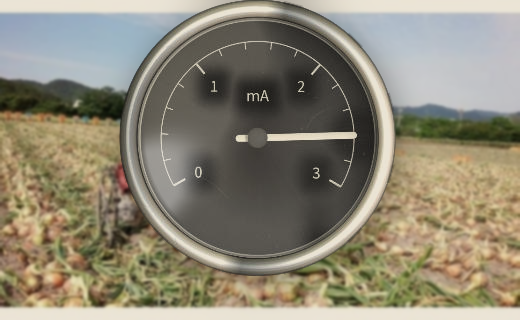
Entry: 2.6 mA
